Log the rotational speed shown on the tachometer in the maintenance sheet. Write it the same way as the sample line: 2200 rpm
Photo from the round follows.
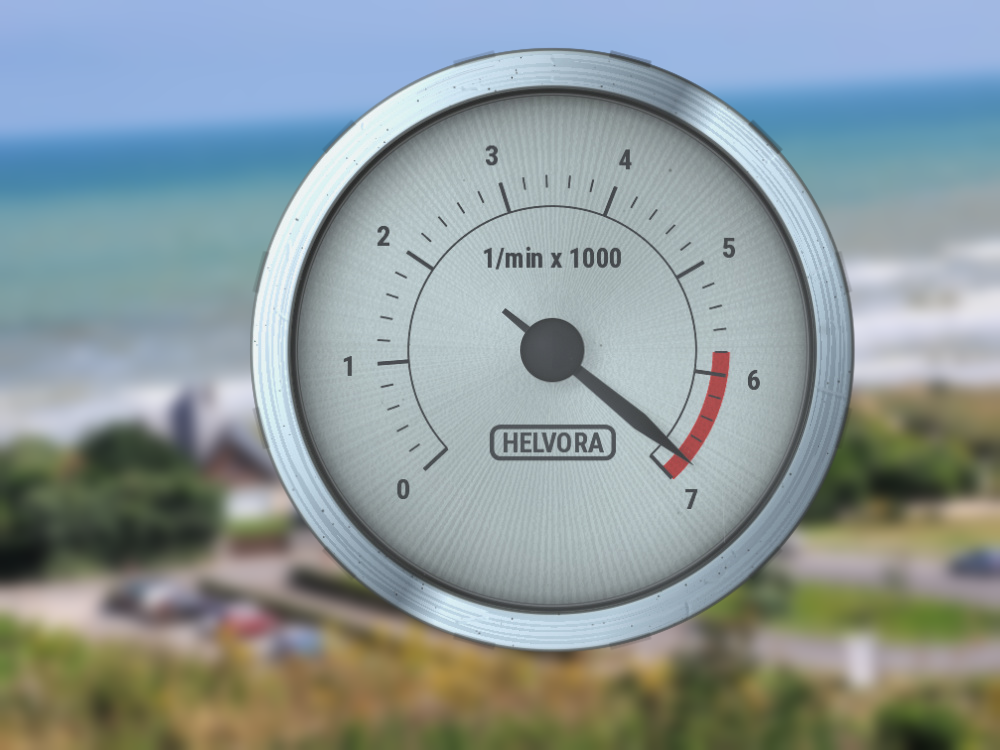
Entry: 6800 rpm
